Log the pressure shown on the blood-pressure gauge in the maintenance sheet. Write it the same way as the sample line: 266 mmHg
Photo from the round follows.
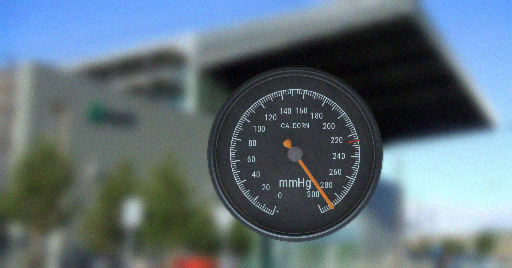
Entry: 290 mmHg
